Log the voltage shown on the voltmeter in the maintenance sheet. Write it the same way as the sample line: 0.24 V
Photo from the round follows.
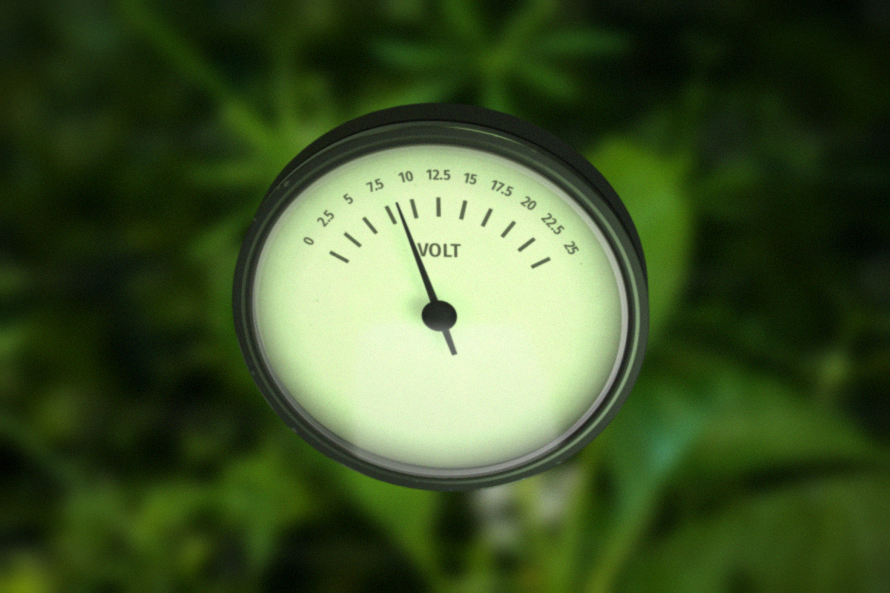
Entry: 8.75 V
